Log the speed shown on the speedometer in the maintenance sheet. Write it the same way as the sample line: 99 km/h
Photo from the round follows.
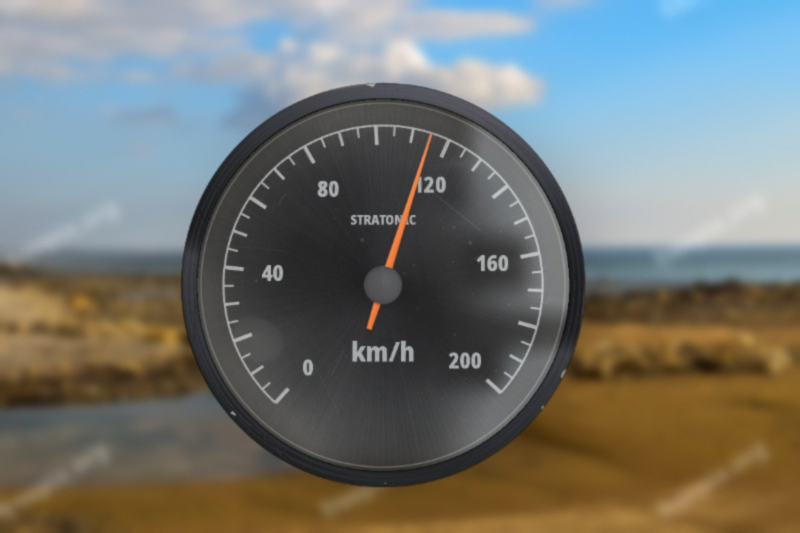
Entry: 115 km/h
